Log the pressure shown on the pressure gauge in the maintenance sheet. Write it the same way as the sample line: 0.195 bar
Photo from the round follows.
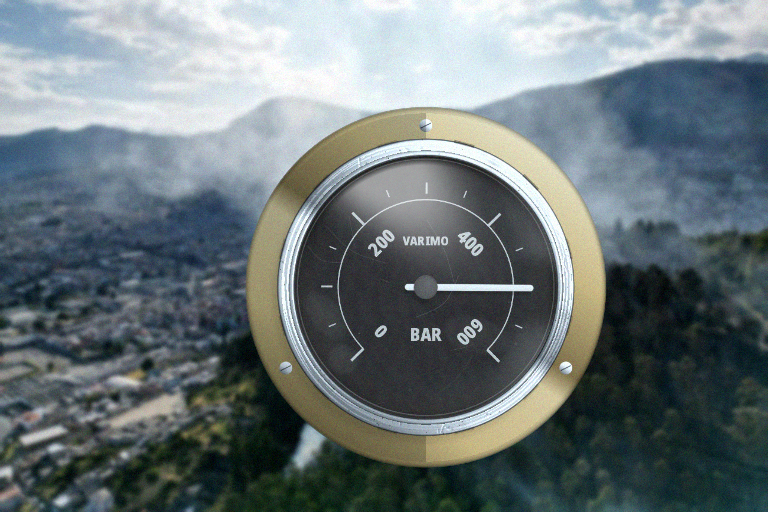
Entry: 500 bar
